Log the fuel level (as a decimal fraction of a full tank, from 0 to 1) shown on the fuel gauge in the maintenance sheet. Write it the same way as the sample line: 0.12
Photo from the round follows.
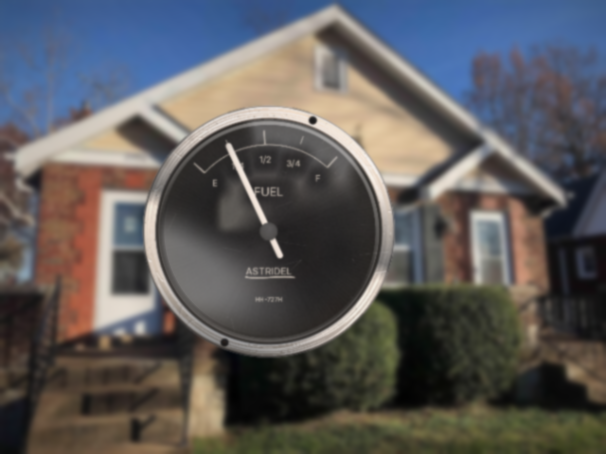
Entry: 0.25
